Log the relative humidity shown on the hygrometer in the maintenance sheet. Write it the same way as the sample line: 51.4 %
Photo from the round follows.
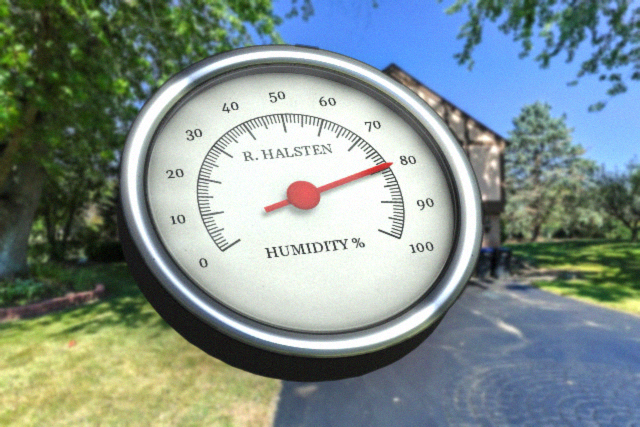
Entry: 80 %
